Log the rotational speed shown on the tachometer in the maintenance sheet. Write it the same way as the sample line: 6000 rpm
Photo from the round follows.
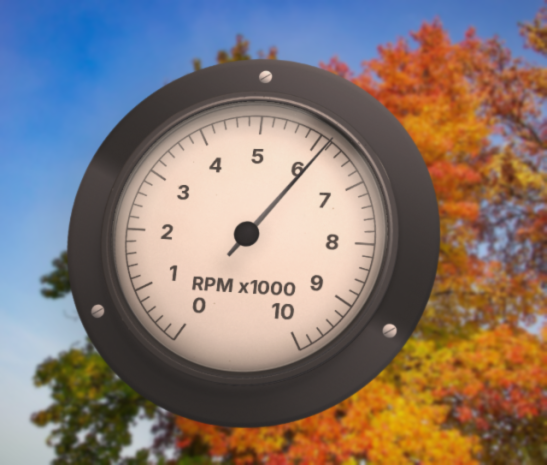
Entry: 6200 rpm
